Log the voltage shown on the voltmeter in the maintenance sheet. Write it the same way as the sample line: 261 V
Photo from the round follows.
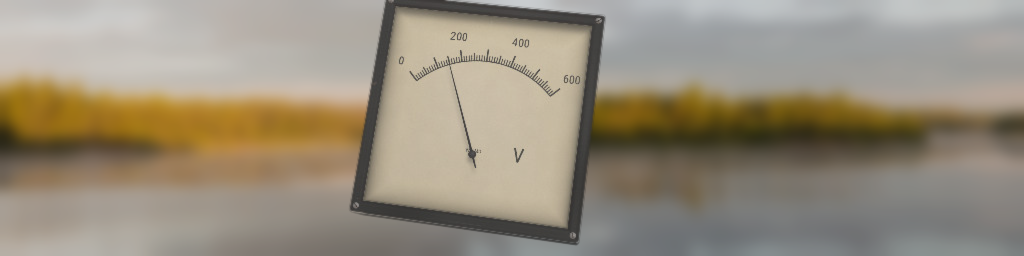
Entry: 150 V
